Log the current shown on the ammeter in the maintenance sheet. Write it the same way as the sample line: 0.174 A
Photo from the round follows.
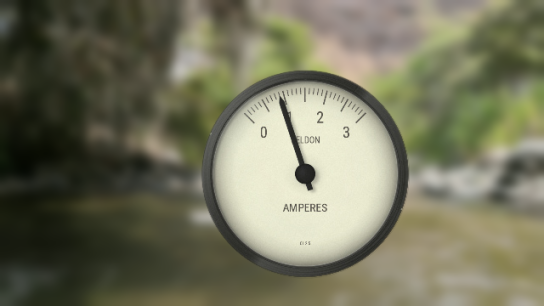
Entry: 0.9 A
